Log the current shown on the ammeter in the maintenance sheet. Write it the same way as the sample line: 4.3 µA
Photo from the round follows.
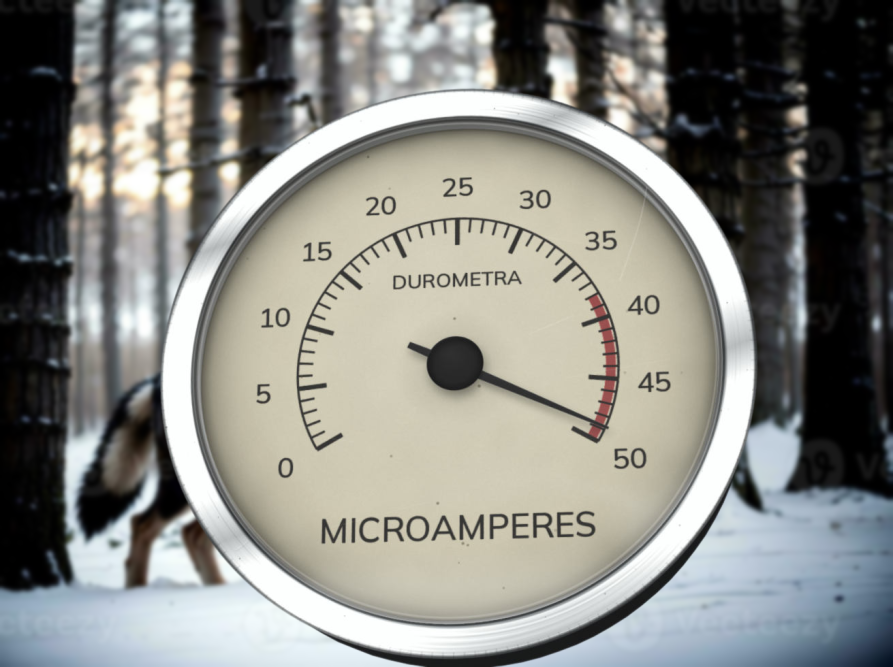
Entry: 49 µA
